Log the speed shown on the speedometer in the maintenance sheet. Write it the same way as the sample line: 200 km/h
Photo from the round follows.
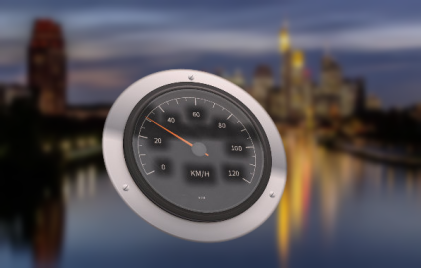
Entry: 30 km/h
